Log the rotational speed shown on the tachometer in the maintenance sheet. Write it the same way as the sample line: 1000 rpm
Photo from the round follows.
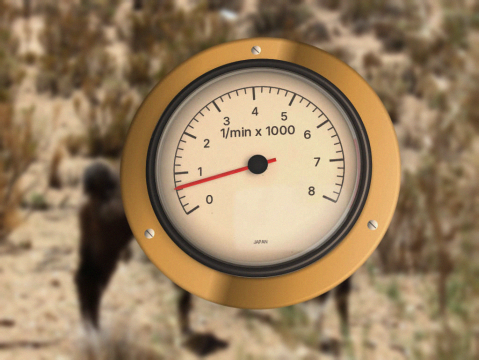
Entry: 600 rpm
